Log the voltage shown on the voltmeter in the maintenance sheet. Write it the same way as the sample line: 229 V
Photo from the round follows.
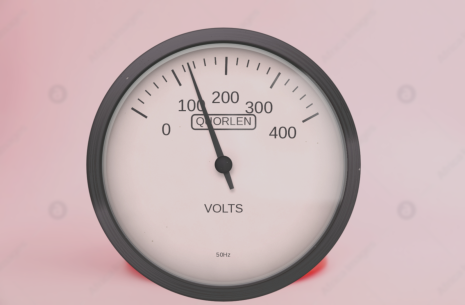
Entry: 130 V
